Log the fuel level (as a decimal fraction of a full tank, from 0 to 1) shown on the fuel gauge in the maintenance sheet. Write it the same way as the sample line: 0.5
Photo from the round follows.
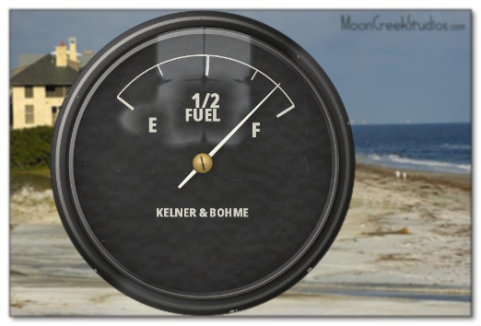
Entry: 0.875
